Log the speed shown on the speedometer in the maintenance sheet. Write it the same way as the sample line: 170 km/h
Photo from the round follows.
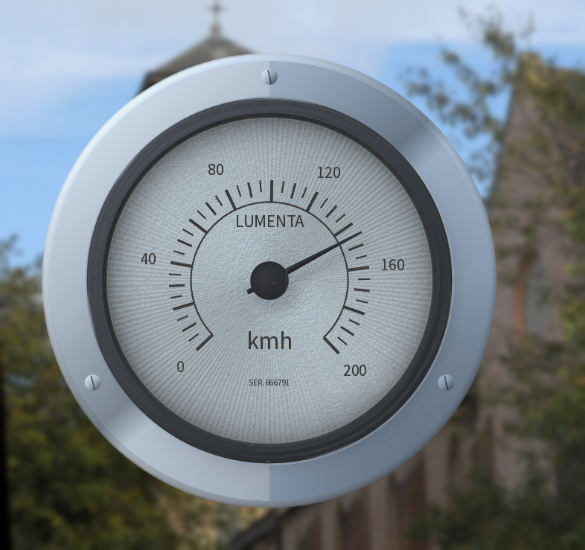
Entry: 145 km/h
